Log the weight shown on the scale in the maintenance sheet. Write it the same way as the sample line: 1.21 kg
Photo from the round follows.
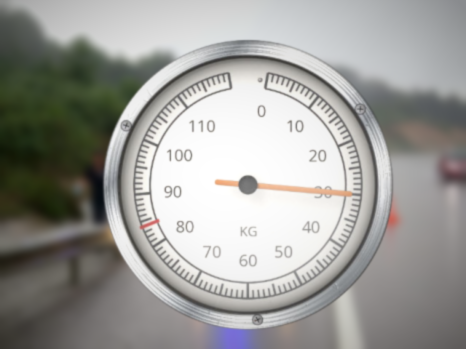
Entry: 30 kg
